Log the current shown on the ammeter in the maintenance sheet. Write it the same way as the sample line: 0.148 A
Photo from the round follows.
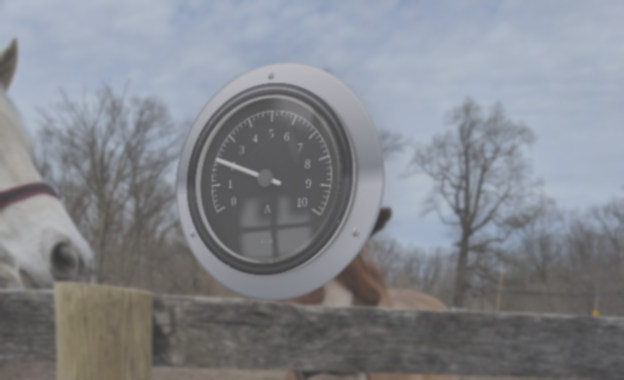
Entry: 2 A
